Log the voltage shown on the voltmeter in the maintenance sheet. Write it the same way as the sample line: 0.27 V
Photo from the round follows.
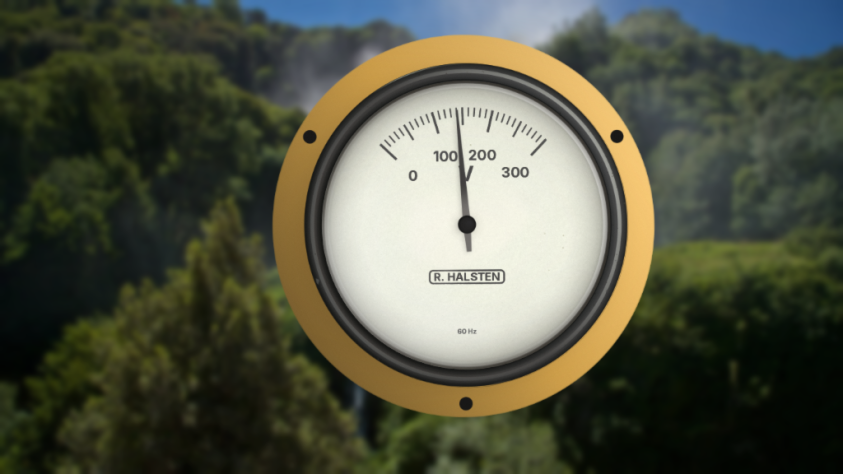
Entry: 140 V
